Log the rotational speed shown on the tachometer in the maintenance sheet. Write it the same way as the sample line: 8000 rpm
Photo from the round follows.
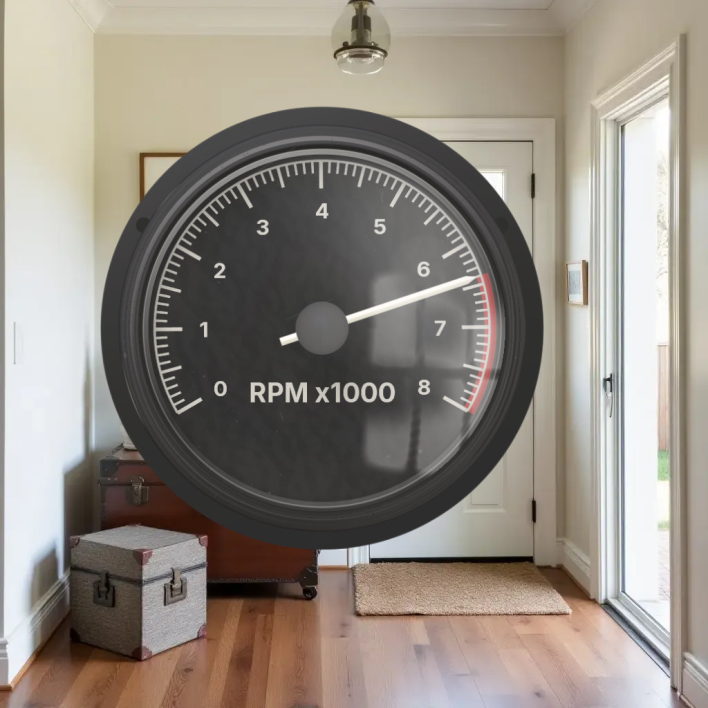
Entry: 6400 rpm
